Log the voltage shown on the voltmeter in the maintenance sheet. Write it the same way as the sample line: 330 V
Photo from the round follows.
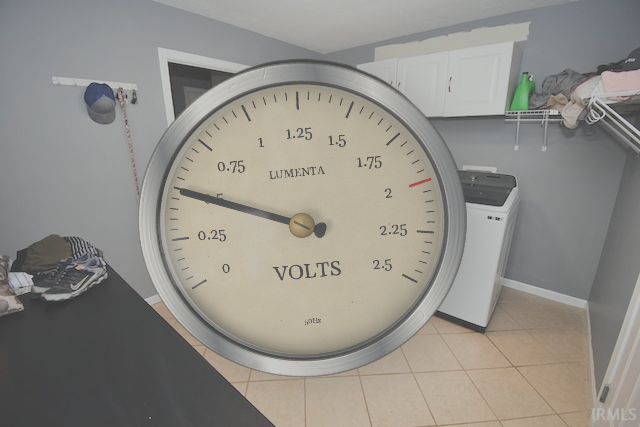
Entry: 0.5 V
